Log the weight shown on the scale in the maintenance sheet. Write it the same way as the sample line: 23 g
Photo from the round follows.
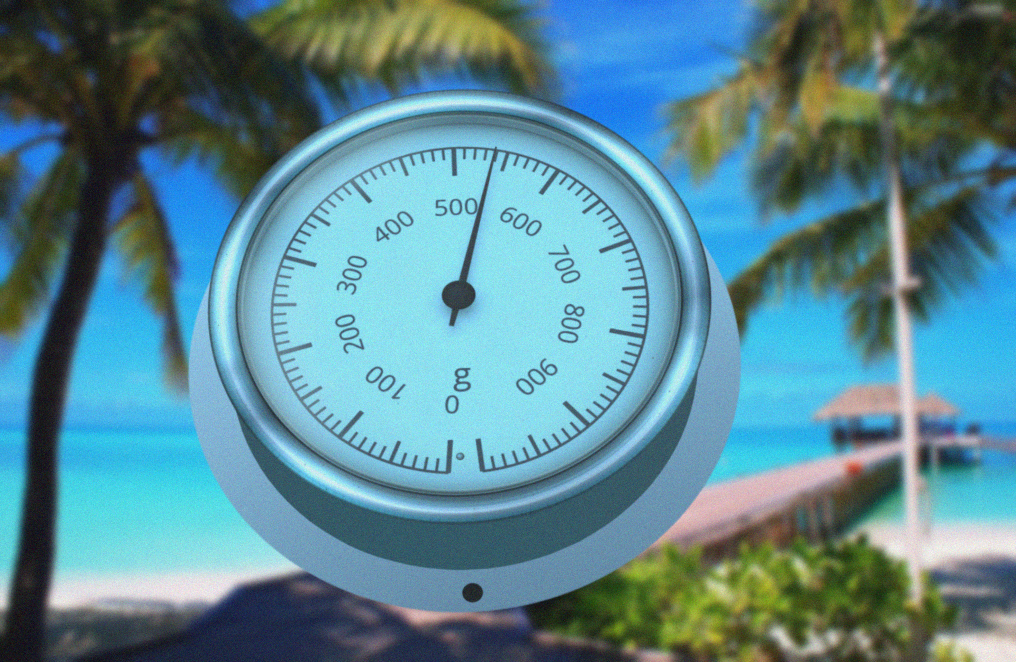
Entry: 540 g
